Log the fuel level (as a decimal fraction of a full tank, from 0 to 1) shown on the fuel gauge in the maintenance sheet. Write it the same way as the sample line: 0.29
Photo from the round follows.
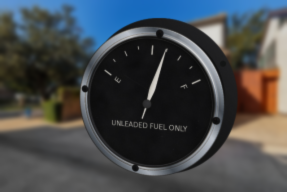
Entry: 0.625
